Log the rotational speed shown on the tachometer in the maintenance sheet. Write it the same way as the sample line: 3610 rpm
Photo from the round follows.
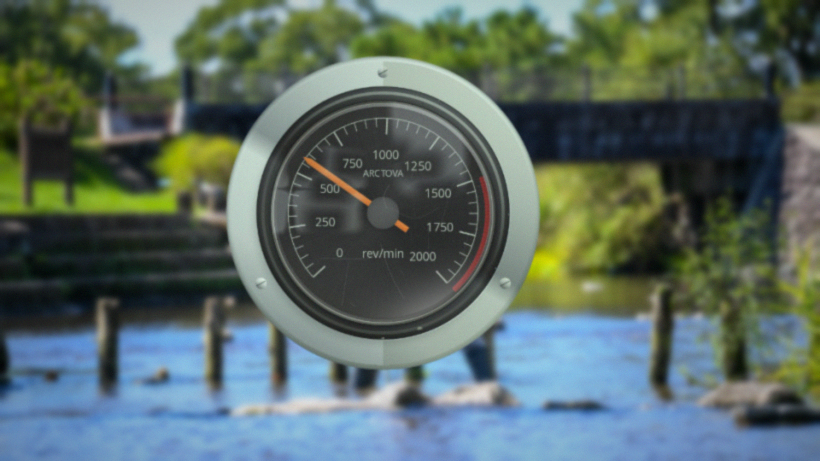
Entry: 575 rpm
